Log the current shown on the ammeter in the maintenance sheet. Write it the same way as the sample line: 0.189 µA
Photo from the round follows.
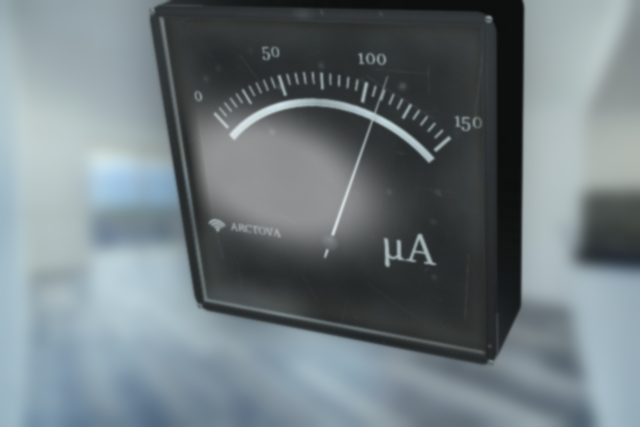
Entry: 110 µA
